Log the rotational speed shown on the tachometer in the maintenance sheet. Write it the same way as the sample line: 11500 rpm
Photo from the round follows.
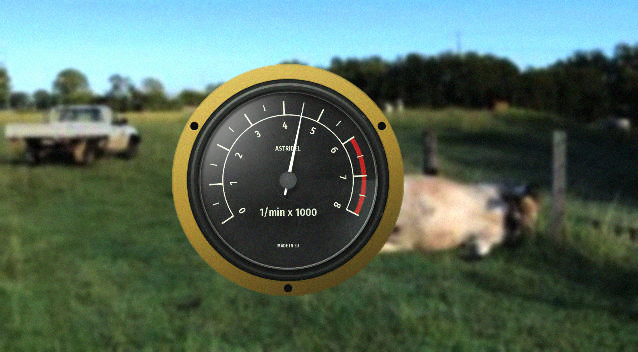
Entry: 4500 rpm
